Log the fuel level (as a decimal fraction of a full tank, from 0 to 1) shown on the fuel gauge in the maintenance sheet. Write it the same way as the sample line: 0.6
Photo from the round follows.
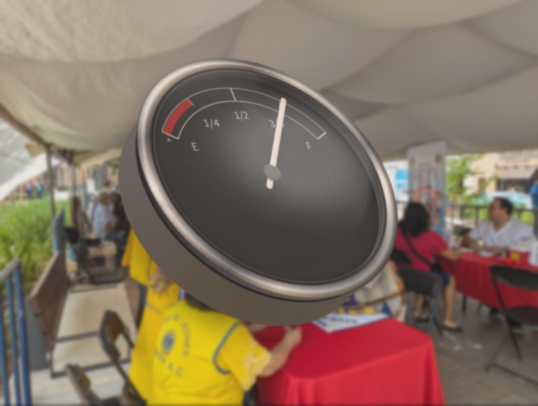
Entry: 0.75
